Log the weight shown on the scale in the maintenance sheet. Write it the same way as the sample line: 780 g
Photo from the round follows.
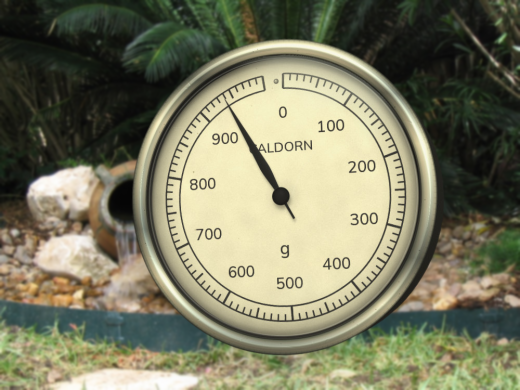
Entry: 940 g
